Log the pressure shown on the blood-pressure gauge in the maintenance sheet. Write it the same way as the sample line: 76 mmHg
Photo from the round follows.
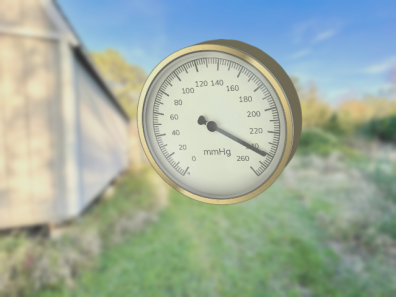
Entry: 240 mmHg
